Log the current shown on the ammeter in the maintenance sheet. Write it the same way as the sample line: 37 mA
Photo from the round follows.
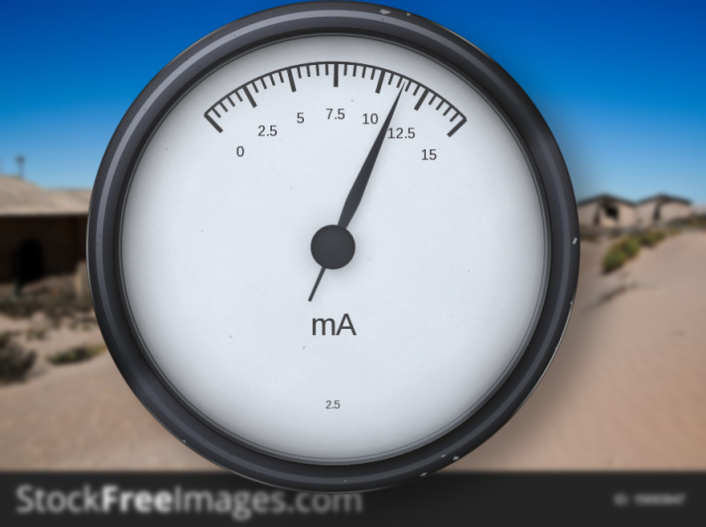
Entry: 11.25 mA
